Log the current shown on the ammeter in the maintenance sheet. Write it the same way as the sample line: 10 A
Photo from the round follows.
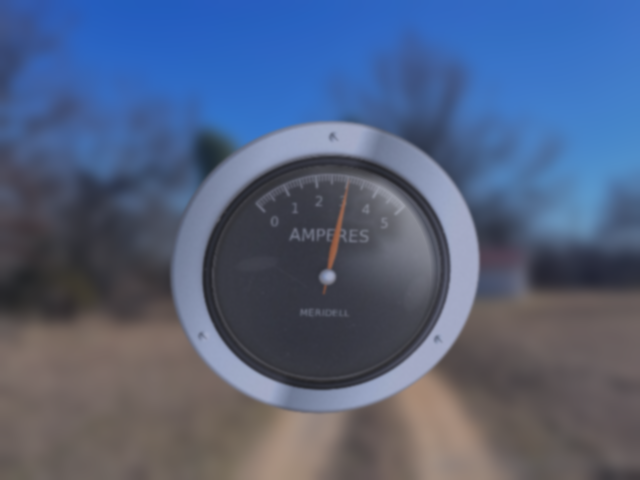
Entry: 3 A
